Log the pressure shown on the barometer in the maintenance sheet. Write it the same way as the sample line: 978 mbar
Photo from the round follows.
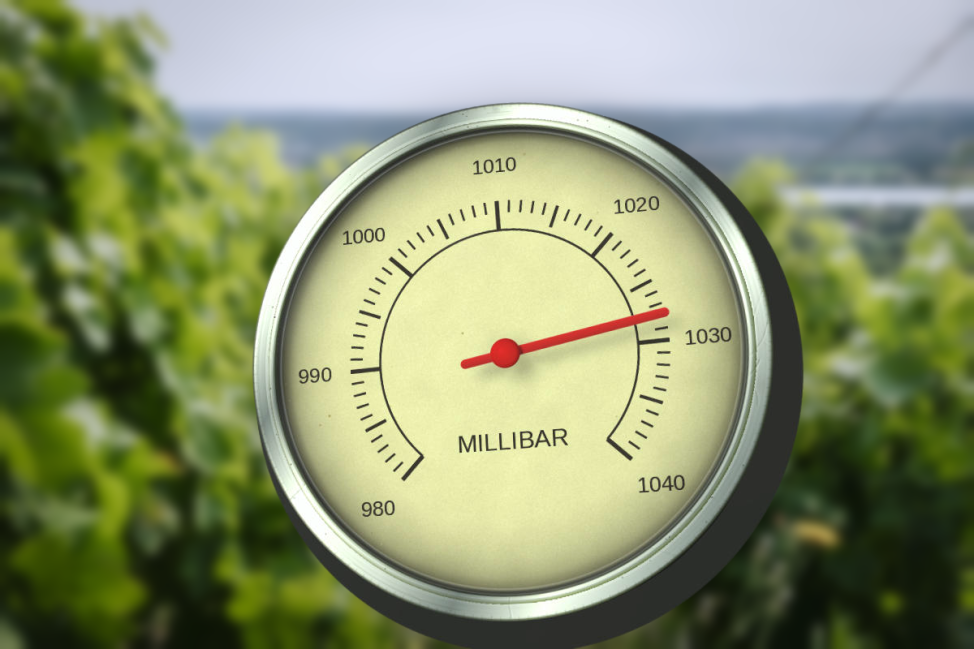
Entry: 1028 mbar
